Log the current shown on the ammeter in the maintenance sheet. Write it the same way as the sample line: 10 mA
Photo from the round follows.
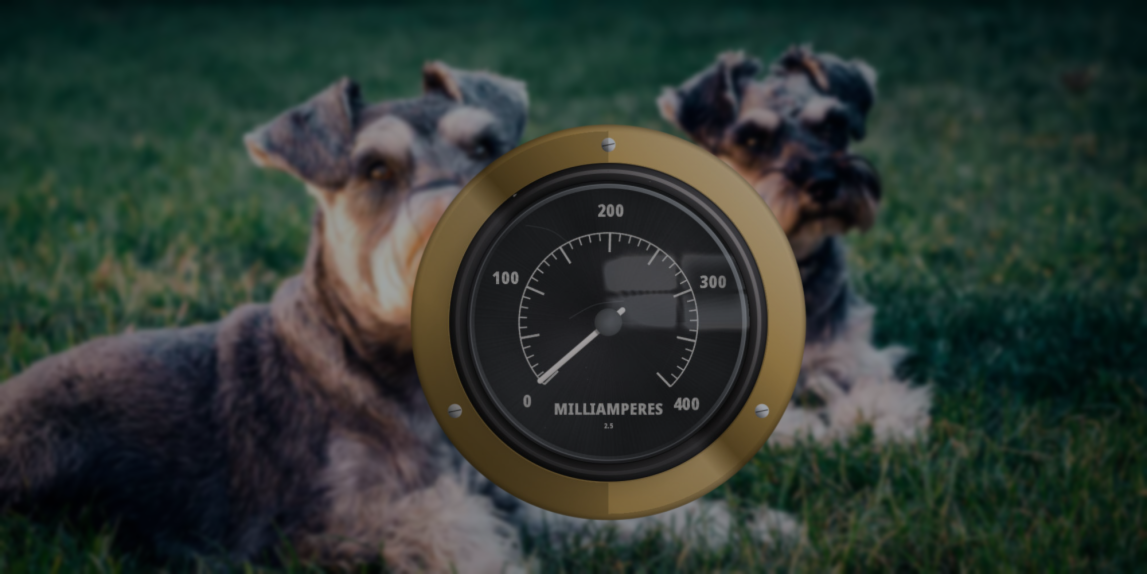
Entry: 5 mA
